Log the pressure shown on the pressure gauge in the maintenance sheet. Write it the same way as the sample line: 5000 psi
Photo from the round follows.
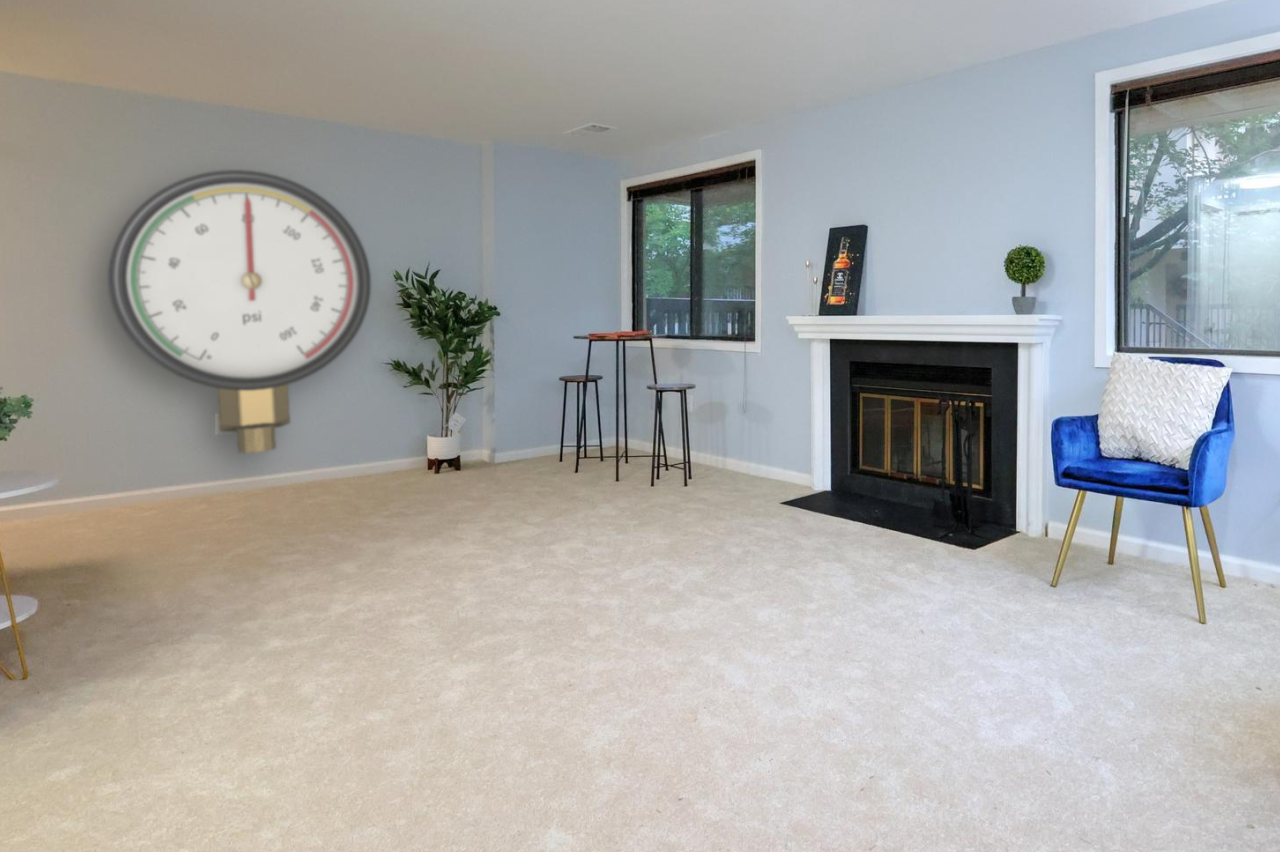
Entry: 80 psi
